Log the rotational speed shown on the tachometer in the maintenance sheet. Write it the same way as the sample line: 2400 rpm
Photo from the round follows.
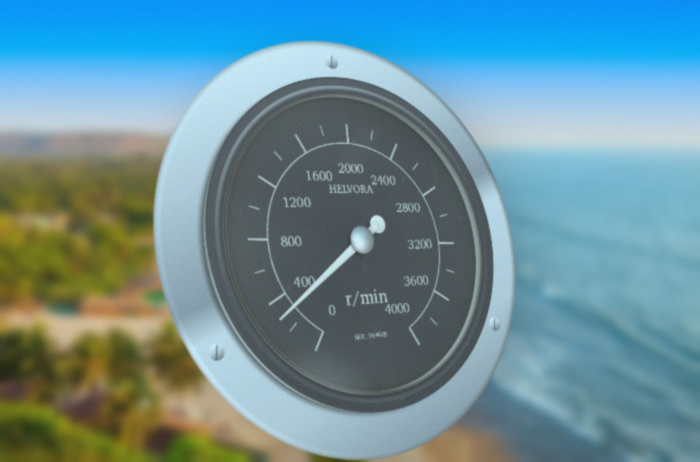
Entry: 300 rpm
